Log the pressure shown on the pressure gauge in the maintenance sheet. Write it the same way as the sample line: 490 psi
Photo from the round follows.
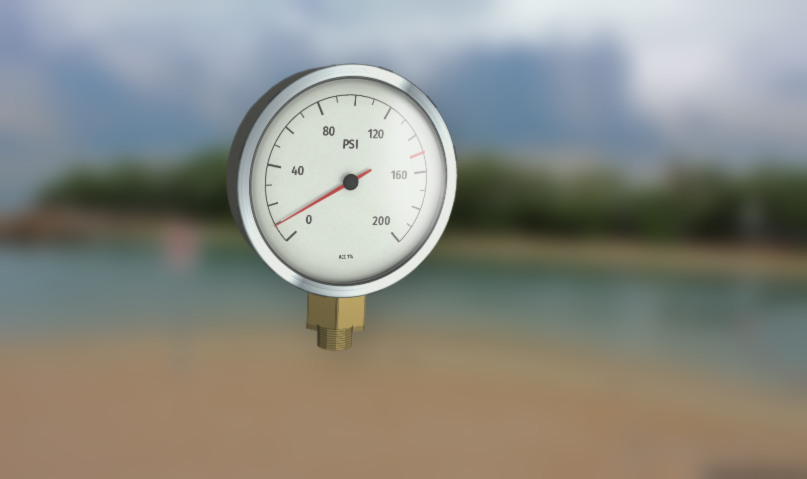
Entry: 10 psi
